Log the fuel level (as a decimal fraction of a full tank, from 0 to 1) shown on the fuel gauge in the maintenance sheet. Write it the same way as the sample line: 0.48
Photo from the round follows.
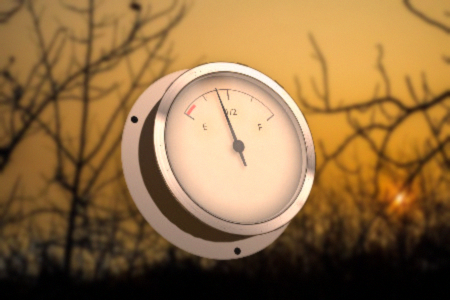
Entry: 0.375
